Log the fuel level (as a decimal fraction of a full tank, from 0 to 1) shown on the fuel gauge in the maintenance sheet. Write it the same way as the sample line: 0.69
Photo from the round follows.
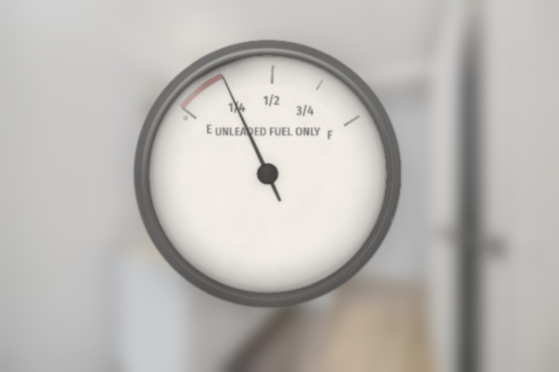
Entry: 0.25
